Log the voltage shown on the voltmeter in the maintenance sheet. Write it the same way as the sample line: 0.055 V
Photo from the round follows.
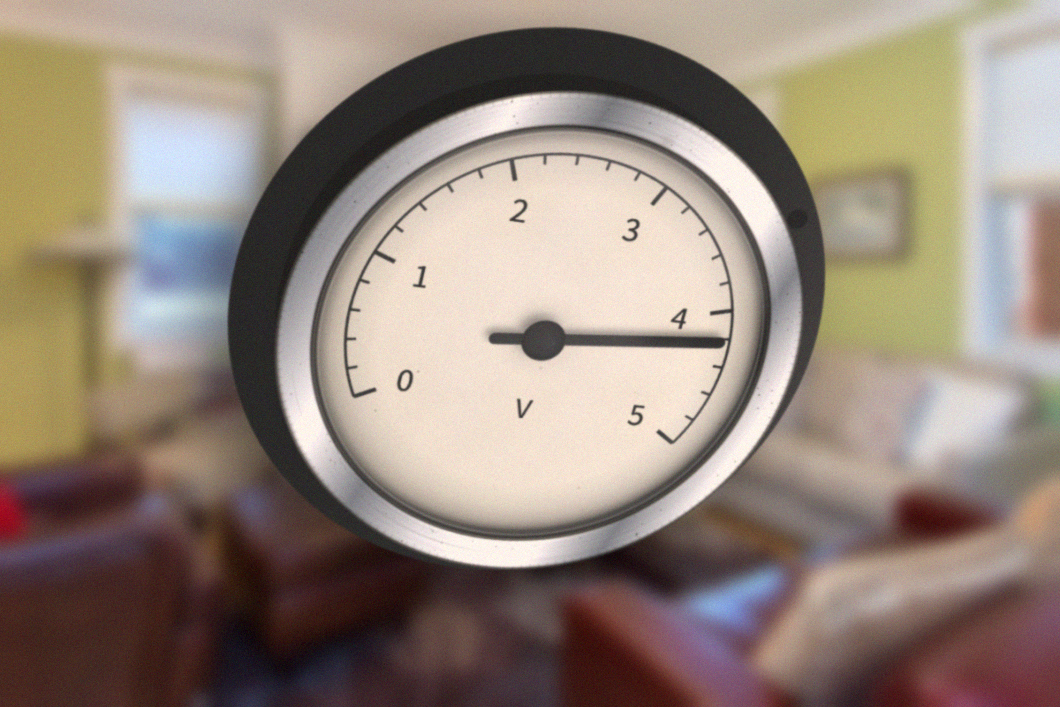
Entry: 4.2 V
